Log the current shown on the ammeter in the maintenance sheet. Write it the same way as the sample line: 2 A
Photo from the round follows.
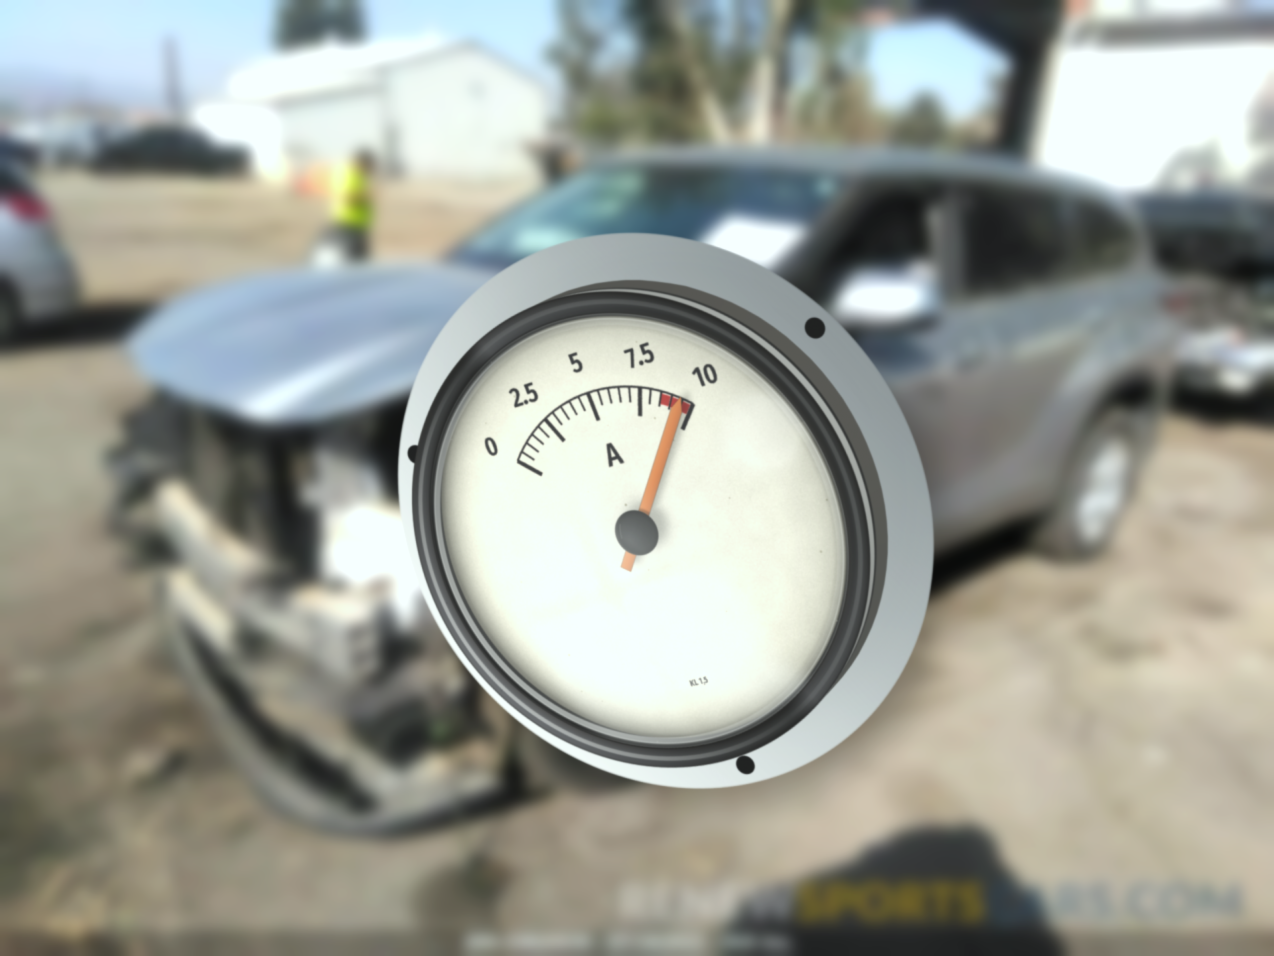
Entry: 9.5 A
